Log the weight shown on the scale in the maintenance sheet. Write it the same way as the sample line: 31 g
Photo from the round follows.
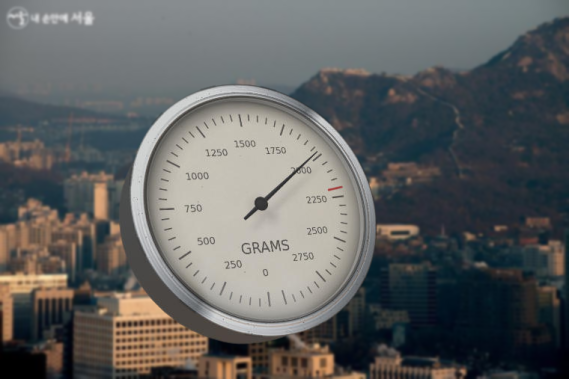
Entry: 1975 g
